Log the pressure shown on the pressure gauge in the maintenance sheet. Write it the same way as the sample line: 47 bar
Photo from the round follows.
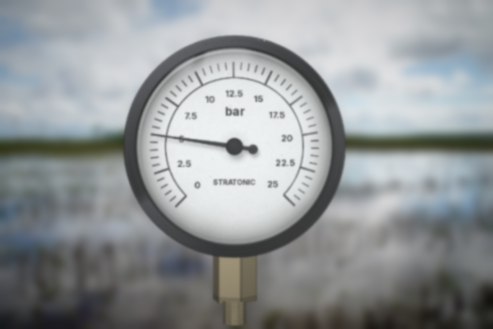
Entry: 5 bar
